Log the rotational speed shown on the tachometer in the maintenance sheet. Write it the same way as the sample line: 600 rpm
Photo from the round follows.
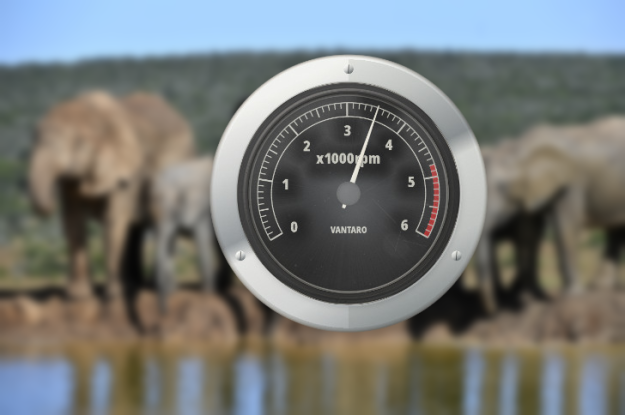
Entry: 3500 rpm
